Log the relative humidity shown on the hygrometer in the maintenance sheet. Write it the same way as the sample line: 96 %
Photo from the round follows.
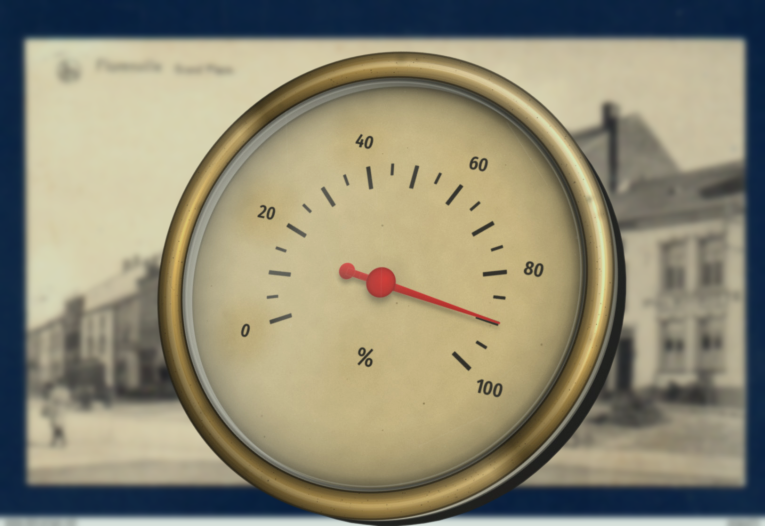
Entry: 90 %
